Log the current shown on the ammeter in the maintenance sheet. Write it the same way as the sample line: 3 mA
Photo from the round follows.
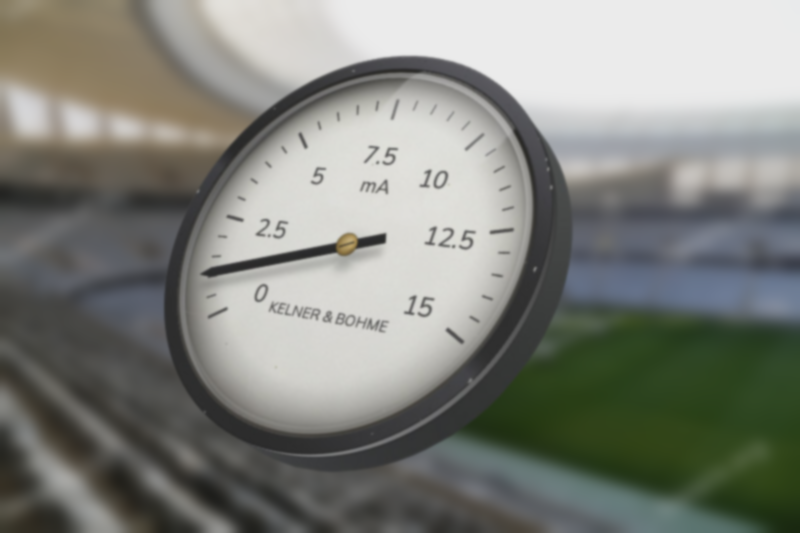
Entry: 1 mA
